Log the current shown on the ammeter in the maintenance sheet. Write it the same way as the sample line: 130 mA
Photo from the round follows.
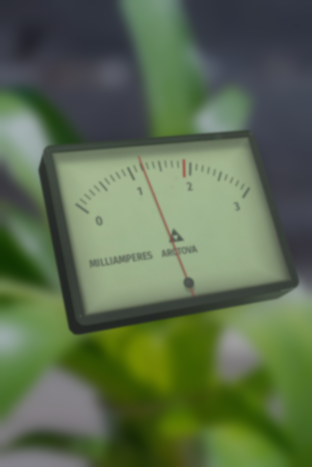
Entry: 1.2 mA
